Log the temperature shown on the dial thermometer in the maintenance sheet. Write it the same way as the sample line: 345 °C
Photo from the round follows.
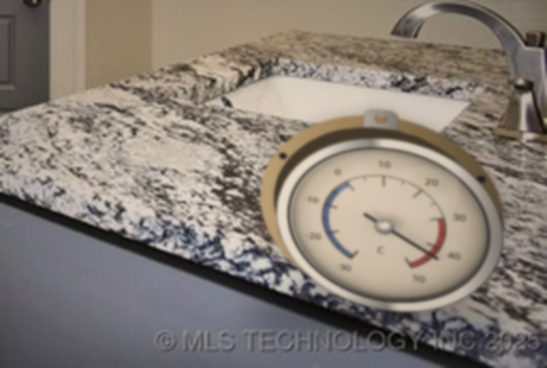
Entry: 42.5 °C
